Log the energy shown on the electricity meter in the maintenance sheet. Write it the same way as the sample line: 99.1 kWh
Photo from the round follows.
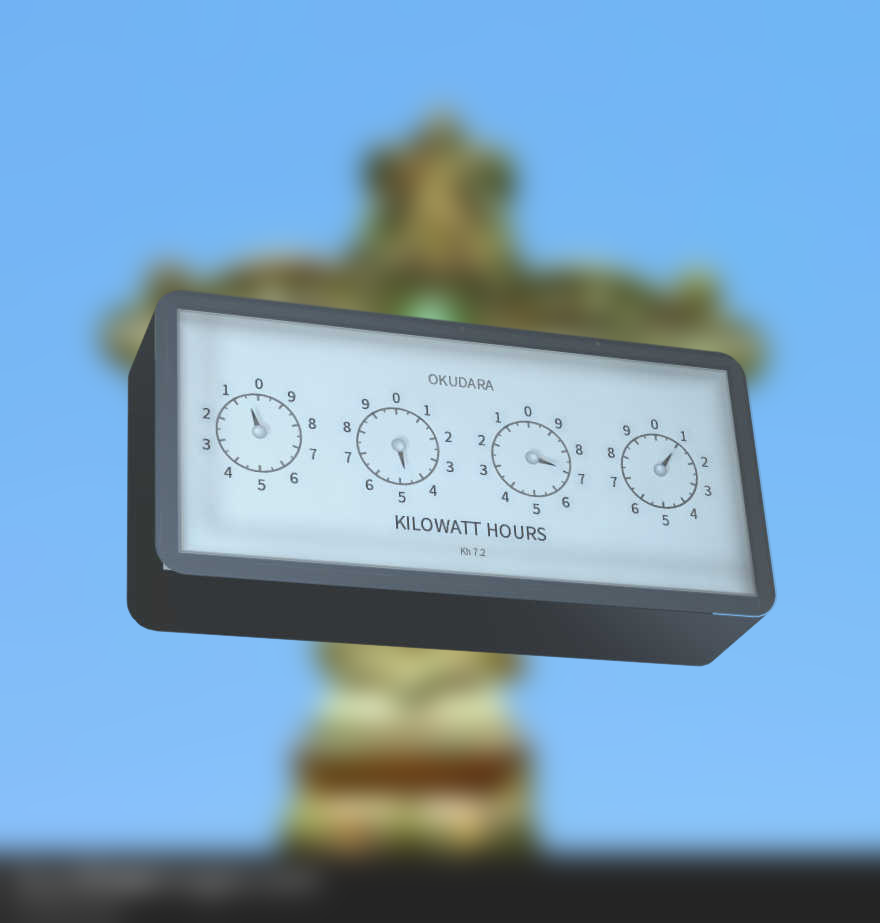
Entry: 471 kWh
